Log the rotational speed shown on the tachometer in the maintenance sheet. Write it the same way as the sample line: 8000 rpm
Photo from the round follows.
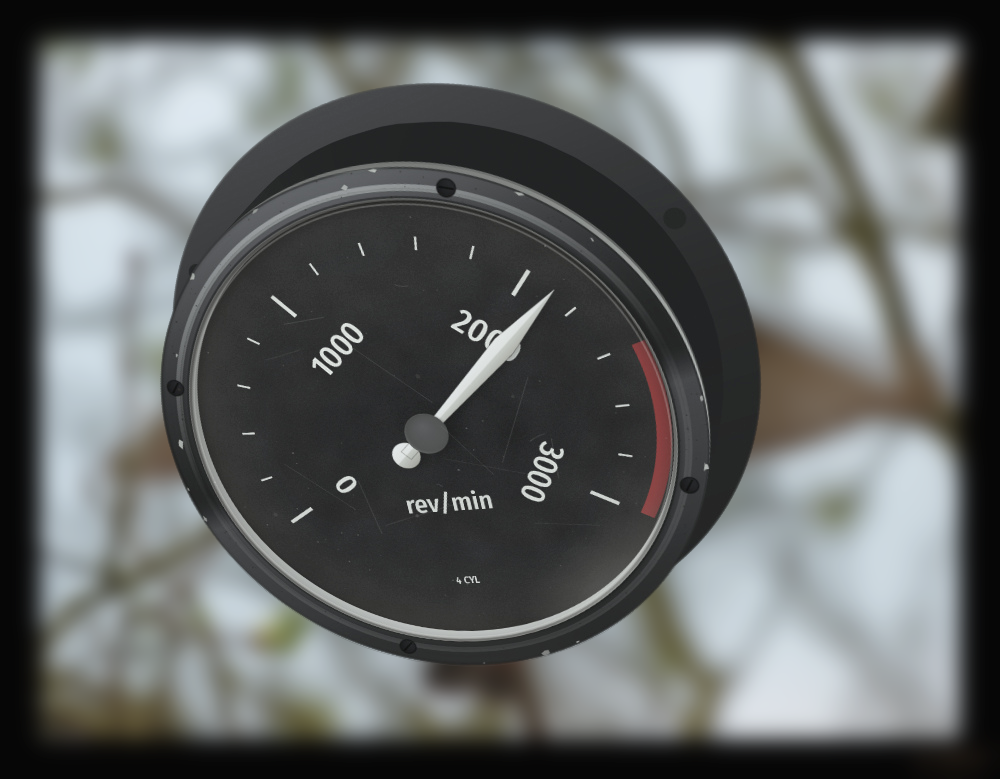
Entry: 2100 rpm
